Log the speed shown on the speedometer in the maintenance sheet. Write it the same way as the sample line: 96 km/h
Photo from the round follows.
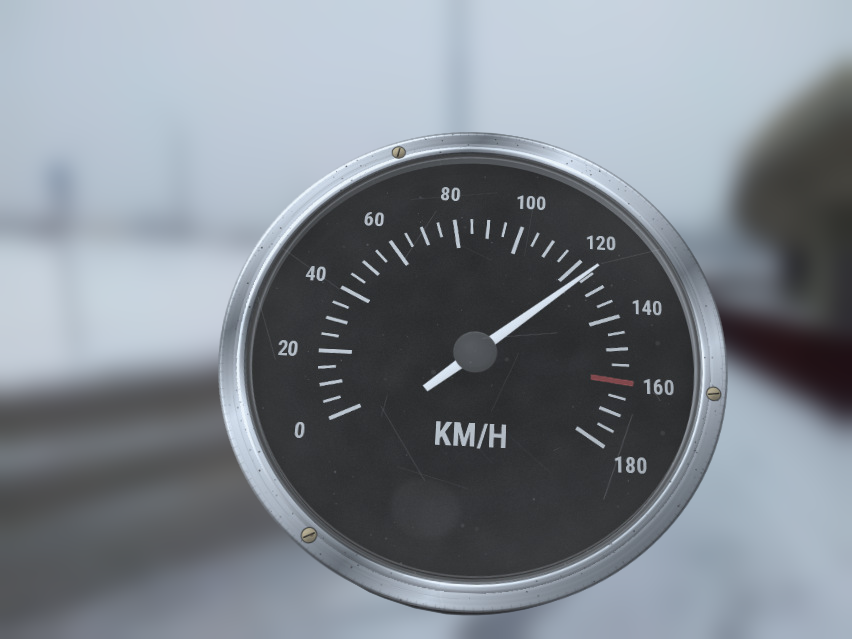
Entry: 125 km/h
